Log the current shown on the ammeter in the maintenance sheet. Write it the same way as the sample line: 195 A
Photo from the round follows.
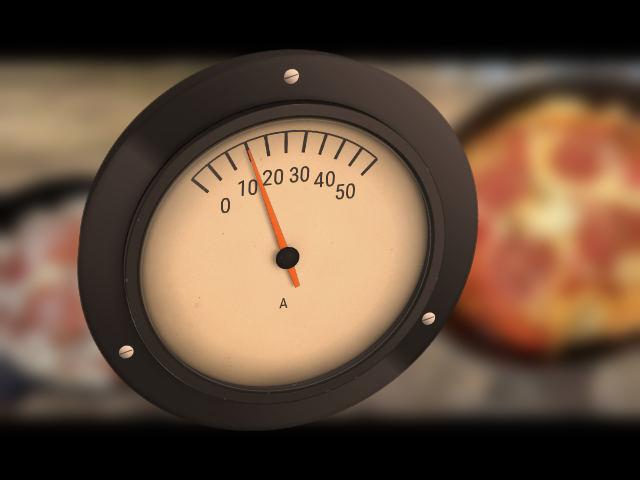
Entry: 15 A
